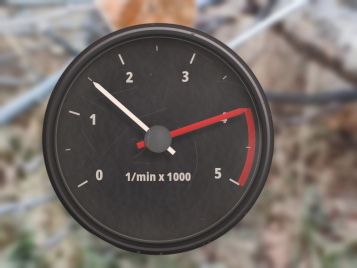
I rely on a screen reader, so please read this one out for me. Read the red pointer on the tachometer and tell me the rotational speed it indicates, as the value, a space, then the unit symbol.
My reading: 4000 rpm
